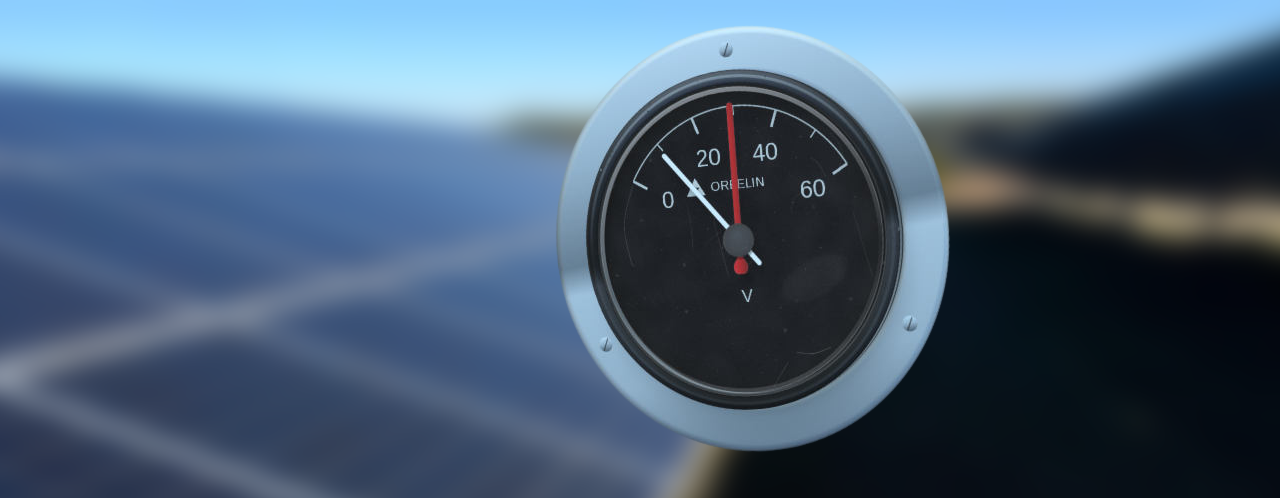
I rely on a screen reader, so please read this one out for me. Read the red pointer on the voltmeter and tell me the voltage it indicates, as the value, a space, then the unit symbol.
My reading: 30 V
